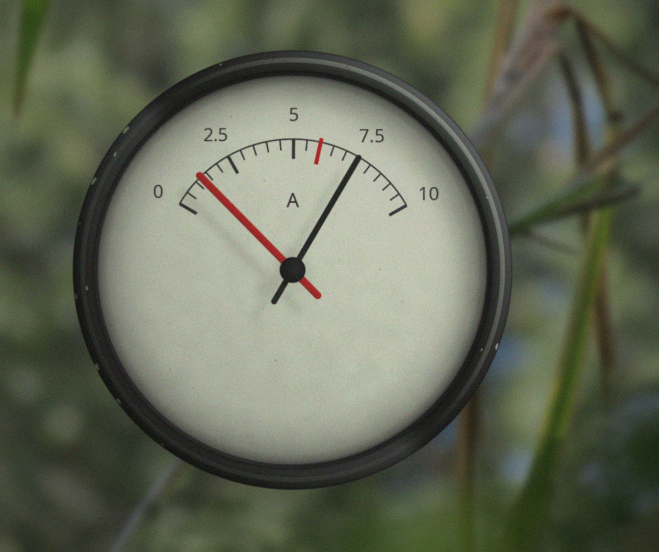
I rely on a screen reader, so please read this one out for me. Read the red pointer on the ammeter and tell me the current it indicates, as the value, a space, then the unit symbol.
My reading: 1.25 A
